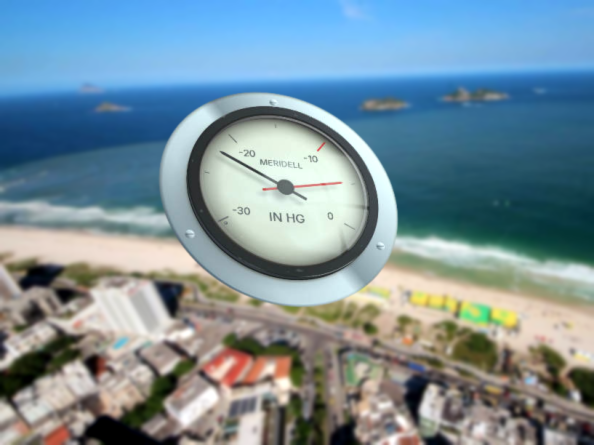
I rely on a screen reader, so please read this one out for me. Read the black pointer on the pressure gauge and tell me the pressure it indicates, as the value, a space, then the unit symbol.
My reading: -22.5 inHg
